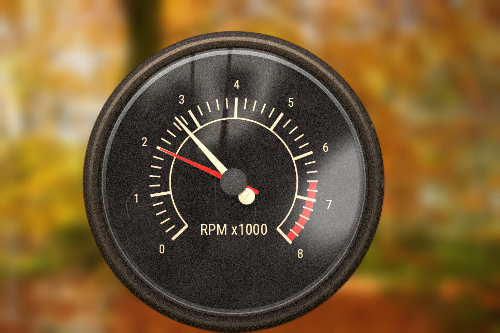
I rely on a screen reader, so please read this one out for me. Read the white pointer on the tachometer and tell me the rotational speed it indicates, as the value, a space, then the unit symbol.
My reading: 2700 rpm
